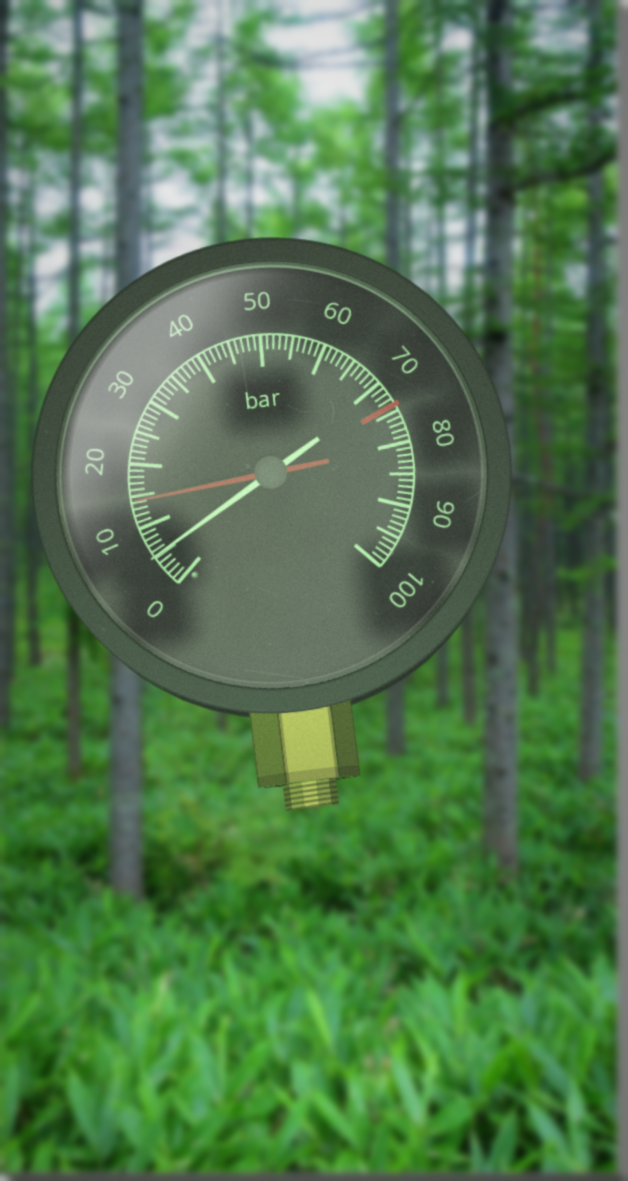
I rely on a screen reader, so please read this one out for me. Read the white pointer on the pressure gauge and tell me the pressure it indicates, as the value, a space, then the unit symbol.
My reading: 5 bar
